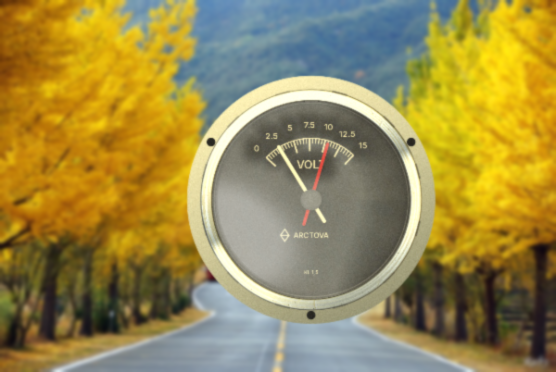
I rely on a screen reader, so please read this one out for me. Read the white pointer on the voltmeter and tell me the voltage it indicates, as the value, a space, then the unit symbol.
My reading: 2.5 V
